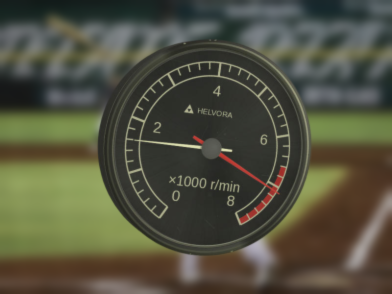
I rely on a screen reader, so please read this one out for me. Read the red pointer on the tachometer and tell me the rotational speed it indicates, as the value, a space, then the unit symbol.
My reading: 7100 rpm
